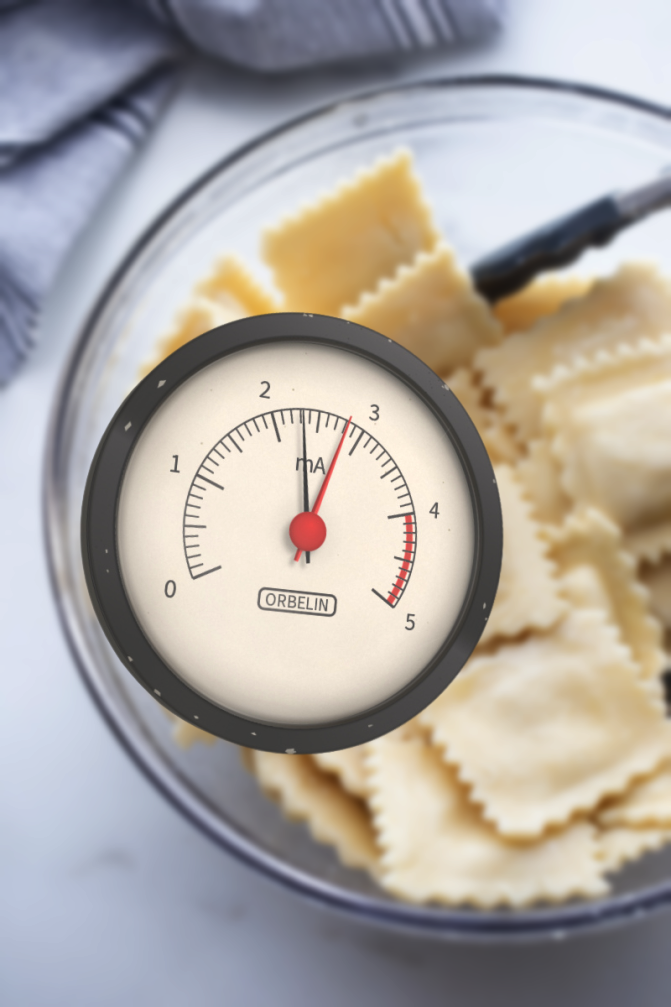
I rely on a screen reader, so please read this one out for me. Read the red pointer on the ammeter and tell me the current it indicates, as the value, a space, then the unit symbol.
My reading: 2.8 mA
